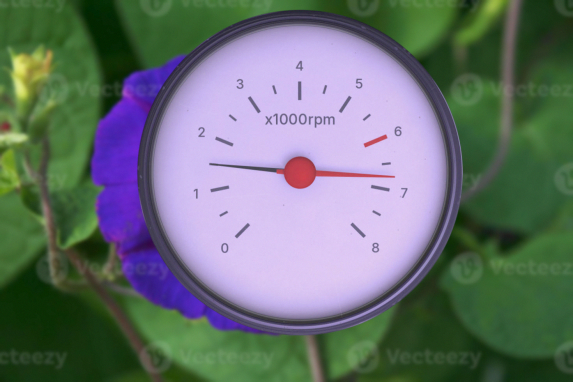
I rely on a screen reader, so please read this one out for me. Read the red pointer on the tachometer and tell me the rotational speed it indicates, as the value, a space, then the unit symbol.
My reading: 6750 rpm
